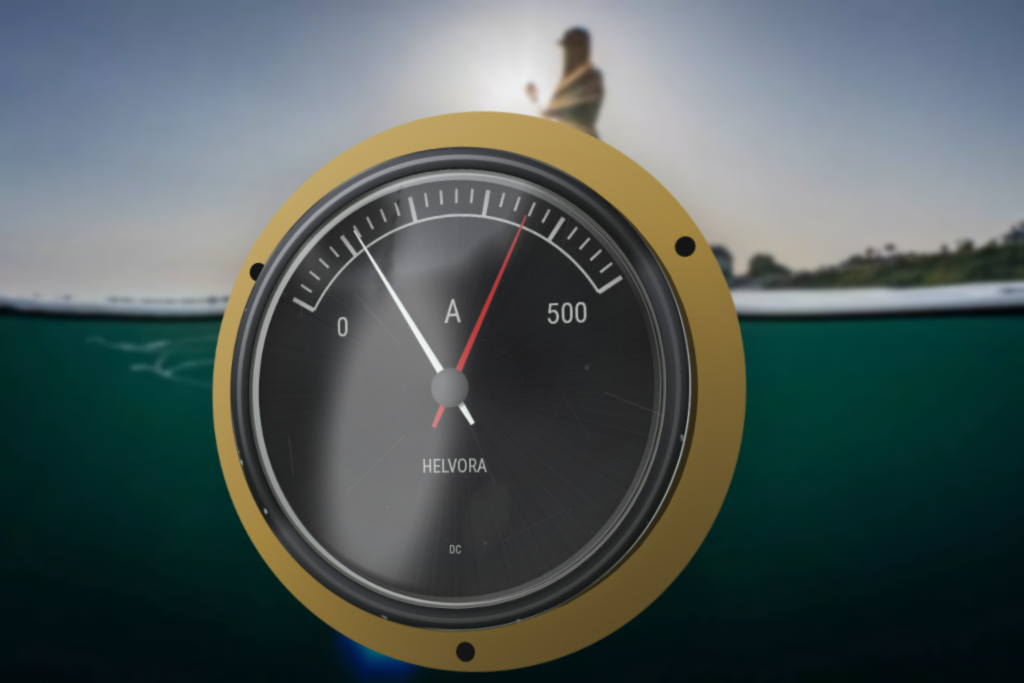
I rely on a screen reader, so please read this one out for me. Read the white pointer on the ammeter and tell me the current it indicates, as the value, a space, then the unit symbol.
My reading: 120 A
